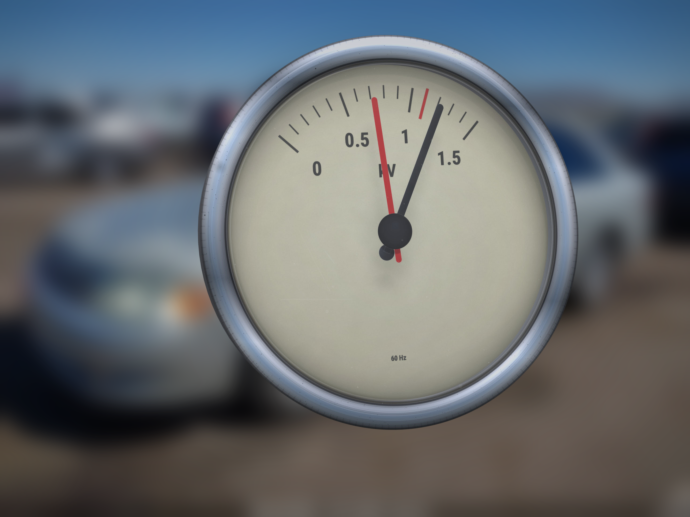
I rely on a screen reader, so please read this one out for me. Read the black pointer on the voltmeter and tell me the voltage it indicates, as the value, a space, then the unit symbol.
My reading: 1.2 kV
